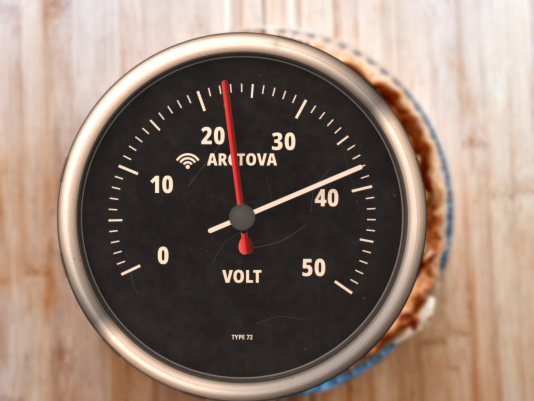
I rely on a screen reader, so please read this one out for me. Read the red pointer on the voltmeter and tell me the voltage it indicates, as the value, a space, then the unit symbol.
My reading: 22.5 V
